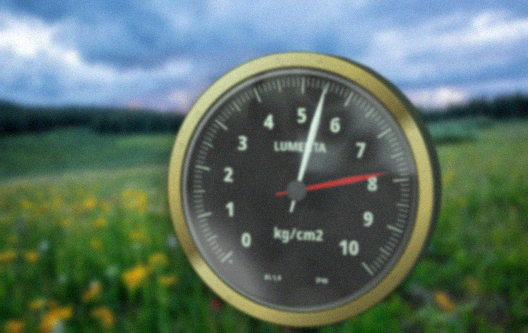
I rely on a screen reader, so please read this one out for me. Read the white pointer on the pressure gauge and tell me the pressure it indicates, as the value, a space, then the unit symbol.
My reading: 5.5 kg/cm²
